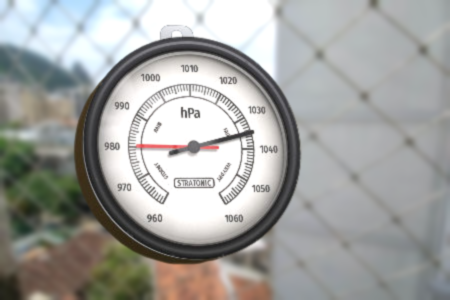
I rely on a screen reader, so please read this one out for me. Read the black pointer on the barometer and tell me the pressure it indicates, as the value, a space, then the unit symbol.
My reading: 1035 hPa
